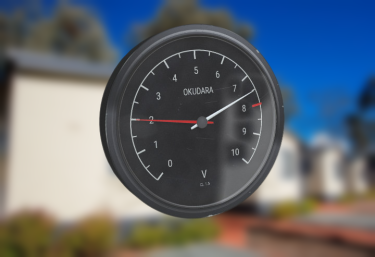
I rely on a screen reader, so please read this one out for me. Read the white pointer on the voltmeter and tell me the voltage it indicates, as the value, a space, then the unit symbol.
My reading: 7.5 V
